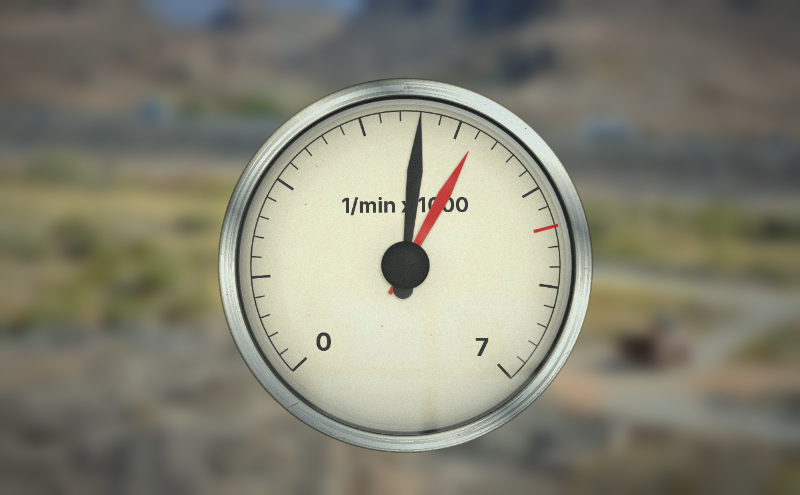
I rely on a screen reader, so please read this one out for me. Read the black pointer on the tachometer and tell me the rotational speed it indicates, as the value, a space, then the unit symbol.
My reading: 3600 rpm
